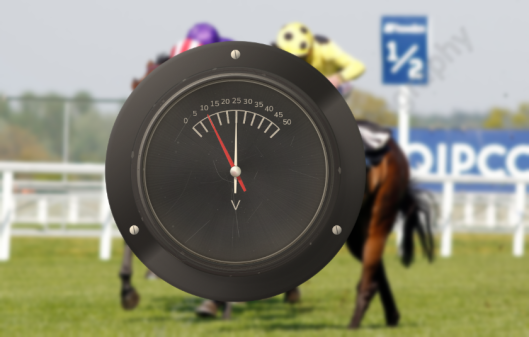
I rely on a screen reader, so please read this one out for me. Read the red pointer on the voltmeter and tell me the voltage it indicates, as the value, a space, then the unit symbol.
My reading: 10 V
